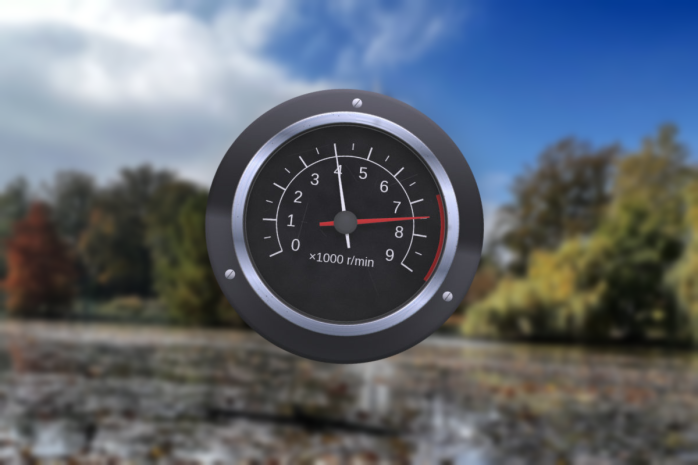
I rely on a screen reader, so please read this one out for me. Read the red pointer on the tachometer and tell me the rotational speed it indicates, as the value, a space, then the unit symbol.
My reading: 7500 rpm
